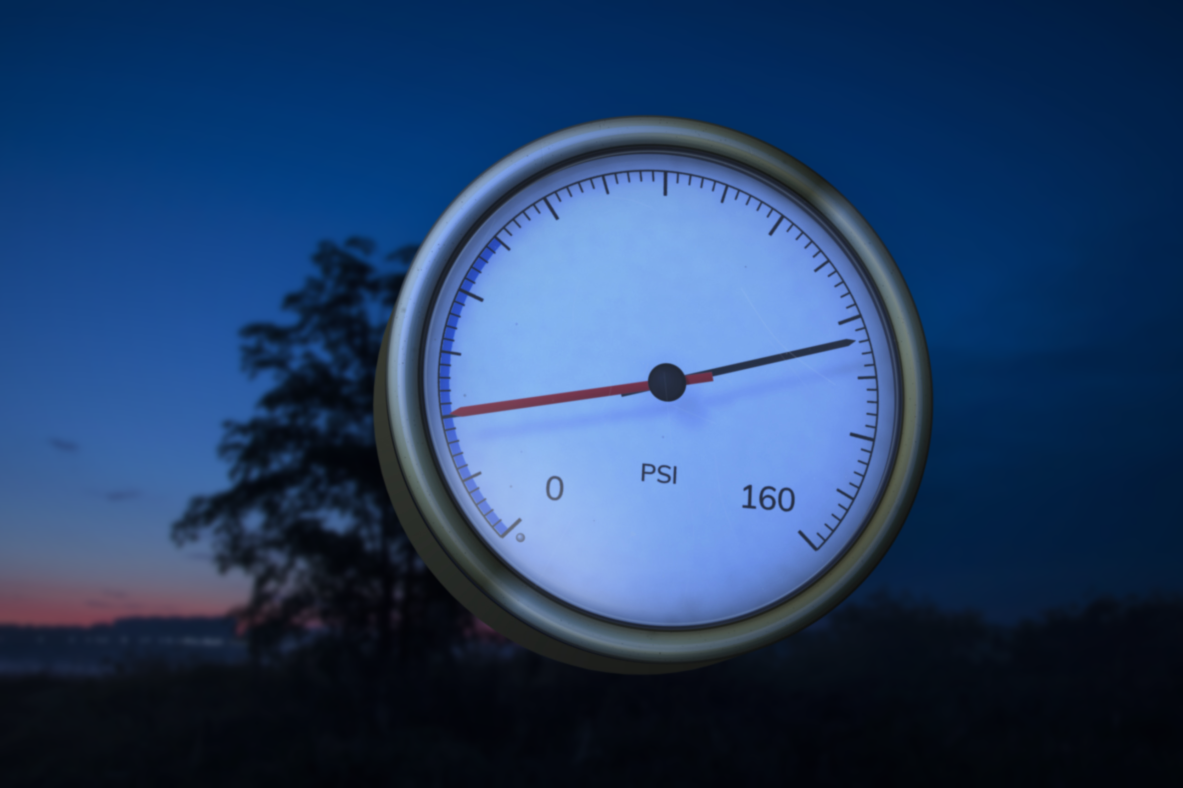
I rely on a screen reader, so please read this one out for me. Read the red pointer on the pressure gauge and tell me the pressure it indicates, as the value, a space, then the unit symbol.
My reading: 20 psi
